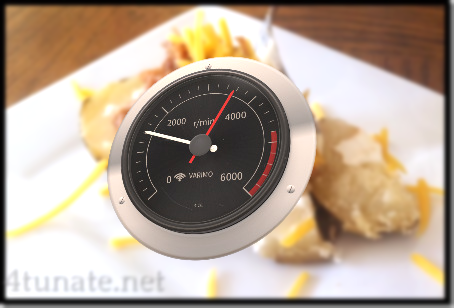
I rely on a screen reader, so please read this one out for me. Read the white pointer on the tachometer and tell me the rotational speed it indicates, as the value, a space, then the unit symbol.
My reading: 1400 rpm
